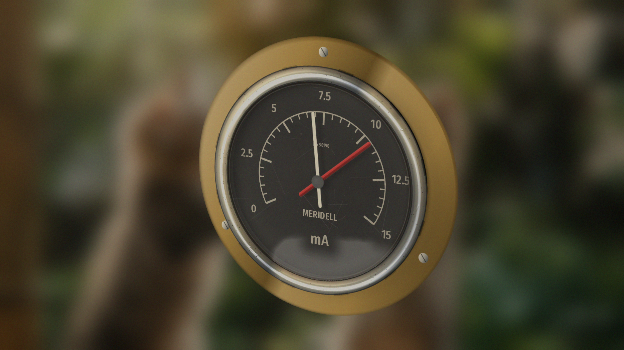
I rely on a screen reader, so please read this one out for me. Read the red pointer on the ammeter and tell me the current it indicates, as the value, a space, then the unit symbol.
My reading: 10.5 mA
